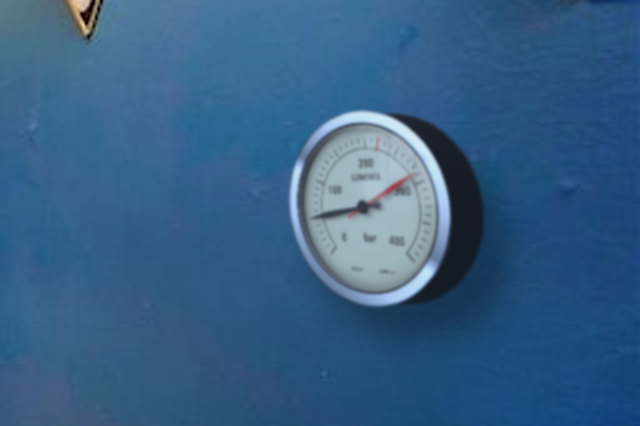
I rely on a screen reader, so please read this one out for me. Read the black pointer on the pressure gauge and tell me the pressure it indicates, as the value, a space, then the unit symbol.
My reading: 50 bar
